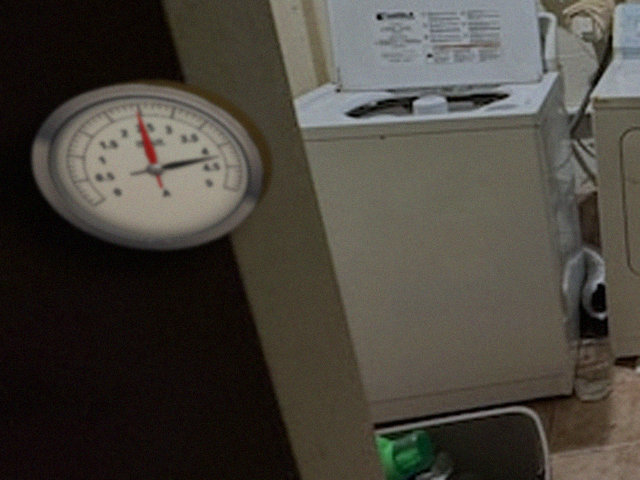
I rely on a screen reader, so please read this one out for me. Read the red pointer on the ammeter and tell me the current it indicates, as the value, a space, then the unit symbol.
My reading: 2.5 A
